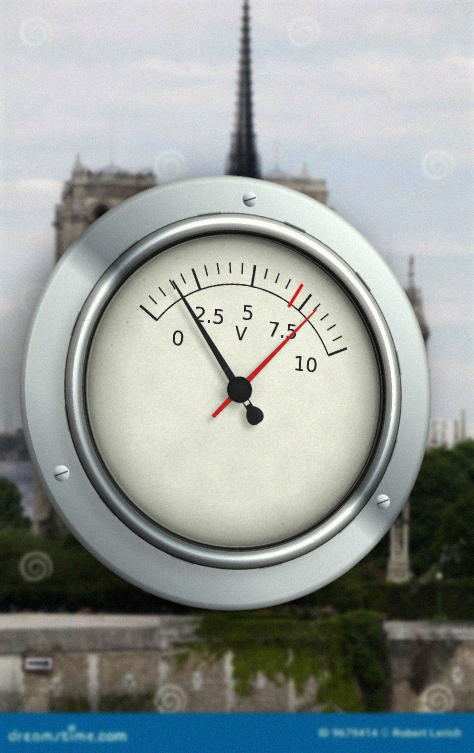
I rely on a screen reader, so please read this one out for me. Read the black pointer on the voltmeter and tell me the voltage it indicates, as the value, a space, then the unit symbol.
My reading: 1.5 V
